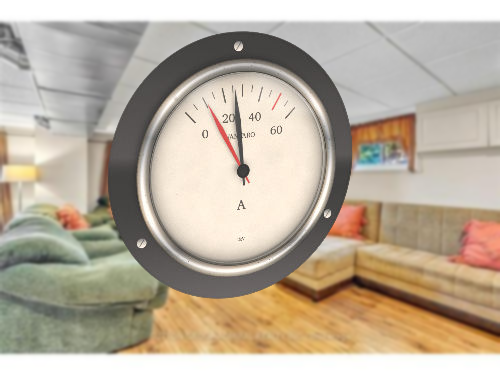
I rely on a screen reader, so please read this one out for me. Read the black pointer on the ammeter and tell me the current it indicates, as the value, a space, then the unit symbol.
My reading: 25 A
